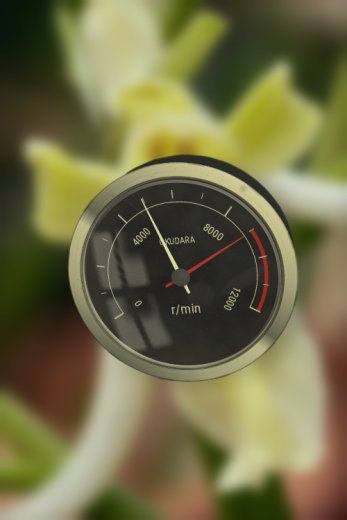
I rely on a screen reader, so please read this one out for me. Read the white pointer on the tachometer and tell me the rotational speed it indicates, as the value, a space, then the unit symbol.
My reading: 5000 rpm
